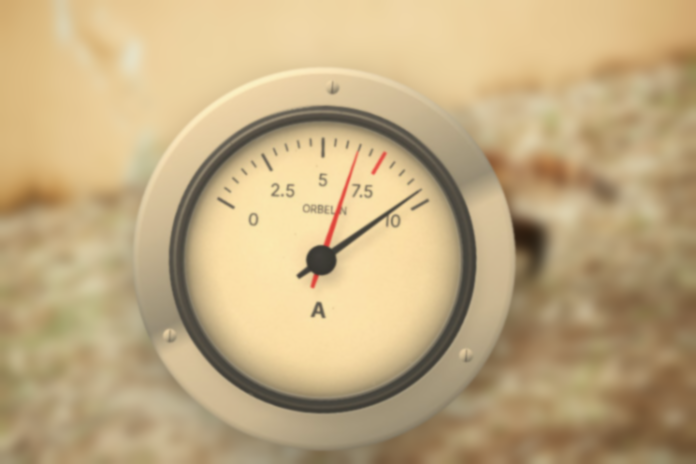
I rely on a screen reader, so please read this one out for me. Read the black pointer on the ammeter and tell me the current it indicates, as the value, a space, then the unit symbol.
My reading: 9.5 A
